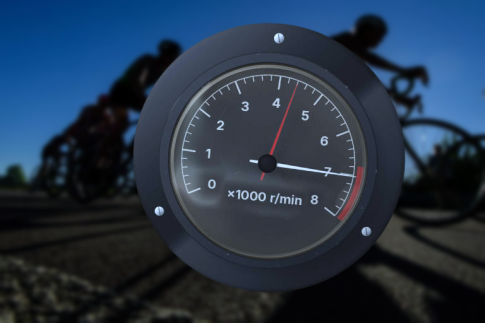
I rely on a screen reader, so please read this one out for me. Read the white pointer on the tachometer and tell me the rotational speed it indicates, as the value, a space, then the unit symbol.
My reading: 7000 rpm
